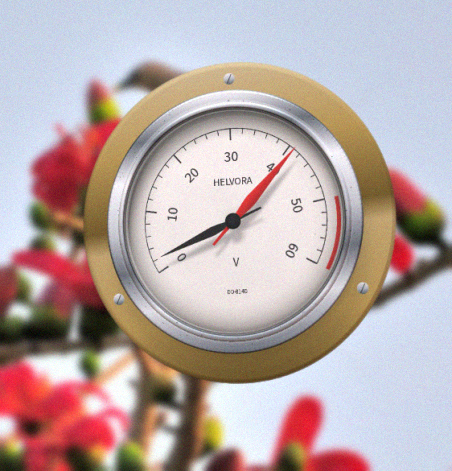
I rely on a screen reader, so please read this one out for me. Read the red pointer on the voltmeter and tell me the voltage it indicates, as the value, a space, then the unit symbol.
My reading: 41 V
